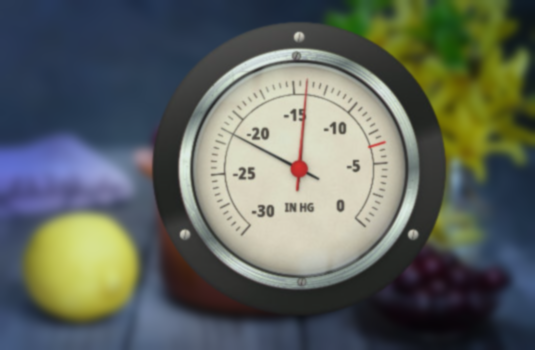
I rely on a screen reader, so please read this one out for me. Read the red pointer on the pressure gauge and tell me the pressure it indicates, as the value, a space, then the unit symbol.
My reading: -14 inHg
